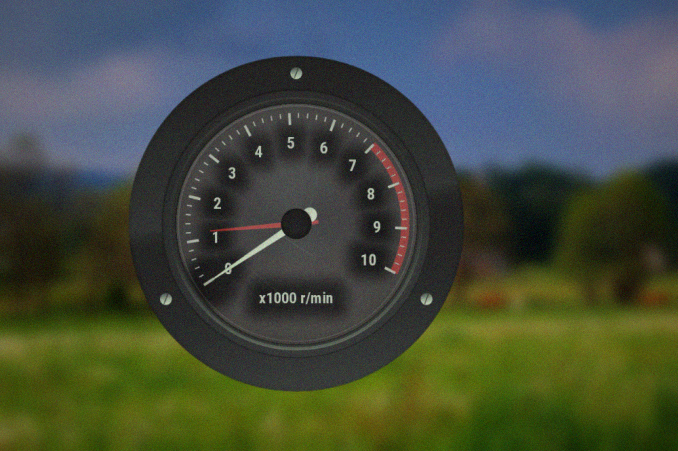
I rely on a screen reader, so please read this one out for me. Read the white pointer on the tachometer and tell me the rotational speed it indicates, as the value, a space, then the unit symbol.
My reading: 0 rpm
